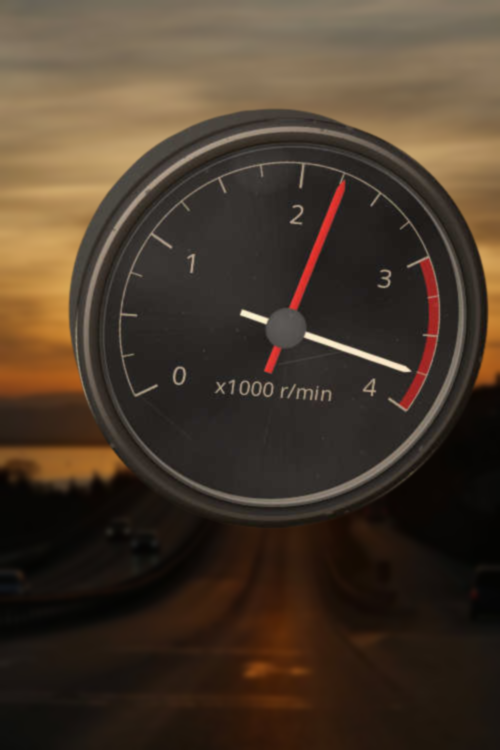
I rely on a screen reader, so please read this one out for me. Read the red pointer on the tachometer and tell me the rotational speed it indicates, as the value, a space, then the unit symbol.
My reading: 2250 rpm
